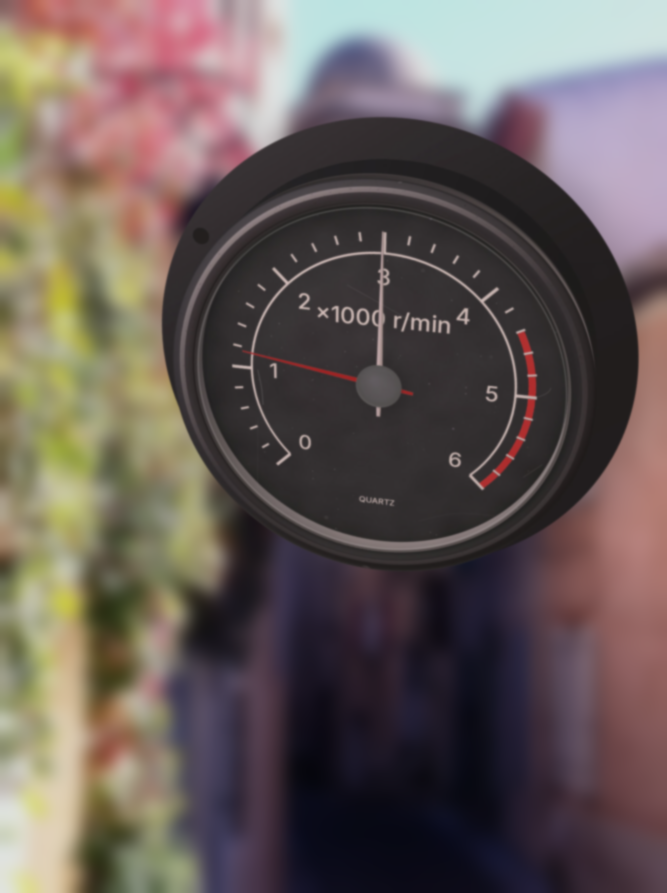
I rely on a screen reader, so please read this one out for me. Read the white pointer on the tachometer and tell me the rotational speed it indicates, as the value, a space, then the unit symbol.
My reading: 3000 rpm
